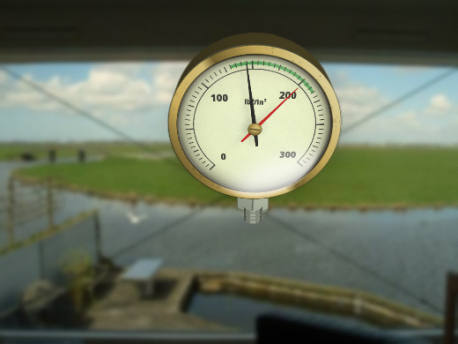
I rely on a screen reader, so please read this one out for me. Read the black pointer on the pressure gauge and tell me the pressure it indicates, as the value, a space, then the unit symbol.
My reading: 145 psi
